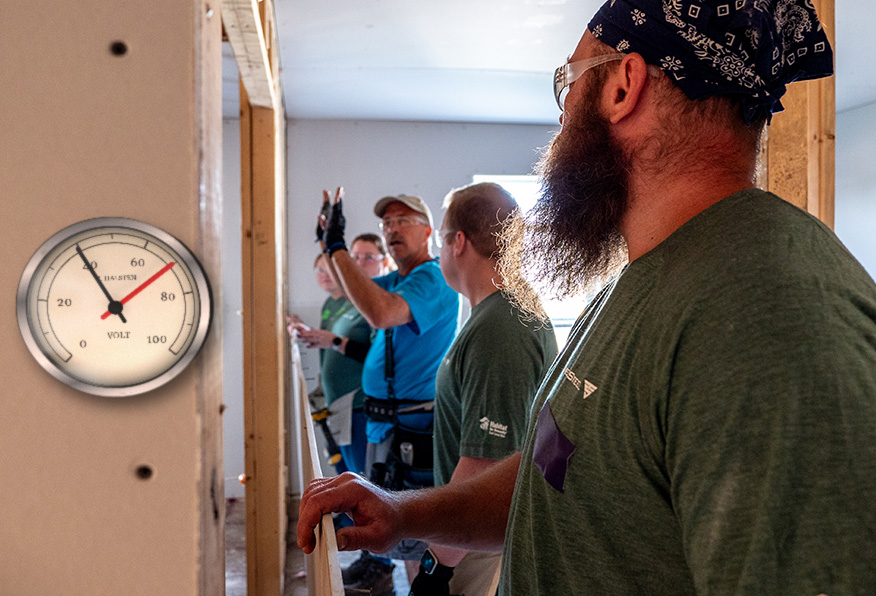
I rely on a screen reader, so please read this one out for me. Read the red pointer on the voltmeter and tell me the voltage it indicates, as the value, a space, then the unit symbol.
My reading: 70 V
